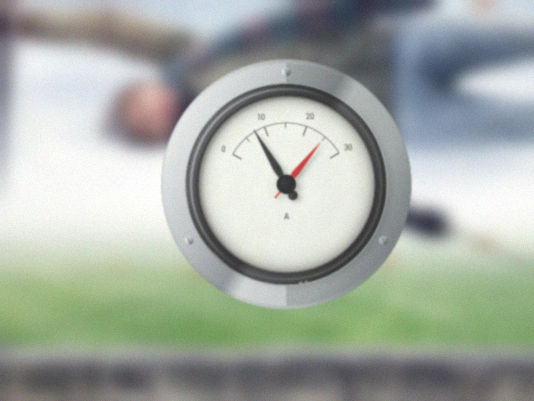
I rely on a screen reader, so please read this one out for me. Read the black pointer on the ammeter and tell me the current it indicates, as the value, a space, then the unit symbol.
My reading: 7.5 A
